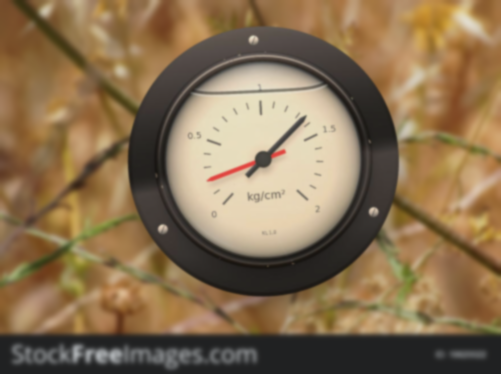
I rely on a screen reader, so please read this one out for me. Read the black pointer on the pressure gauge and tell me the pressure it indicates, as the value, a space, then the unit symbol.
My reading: 1.35 kg/cm²
